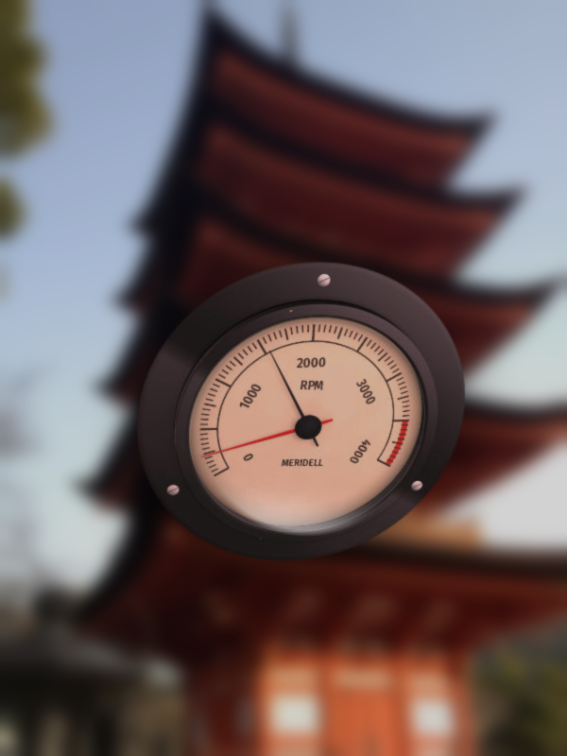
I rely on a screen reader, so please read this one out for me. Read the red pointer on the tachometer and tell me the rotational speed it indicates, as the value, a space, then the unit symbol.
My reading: 250 rpm
